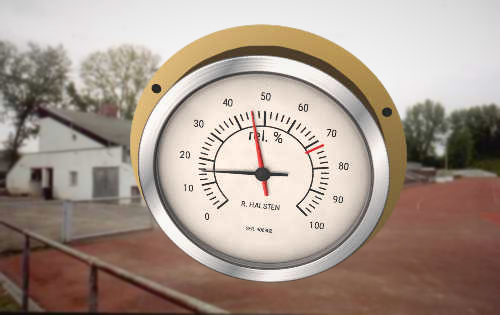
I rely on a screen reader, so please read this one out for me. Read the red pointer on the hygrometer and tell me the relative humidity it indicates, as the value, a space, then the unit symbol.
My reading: 46 %
